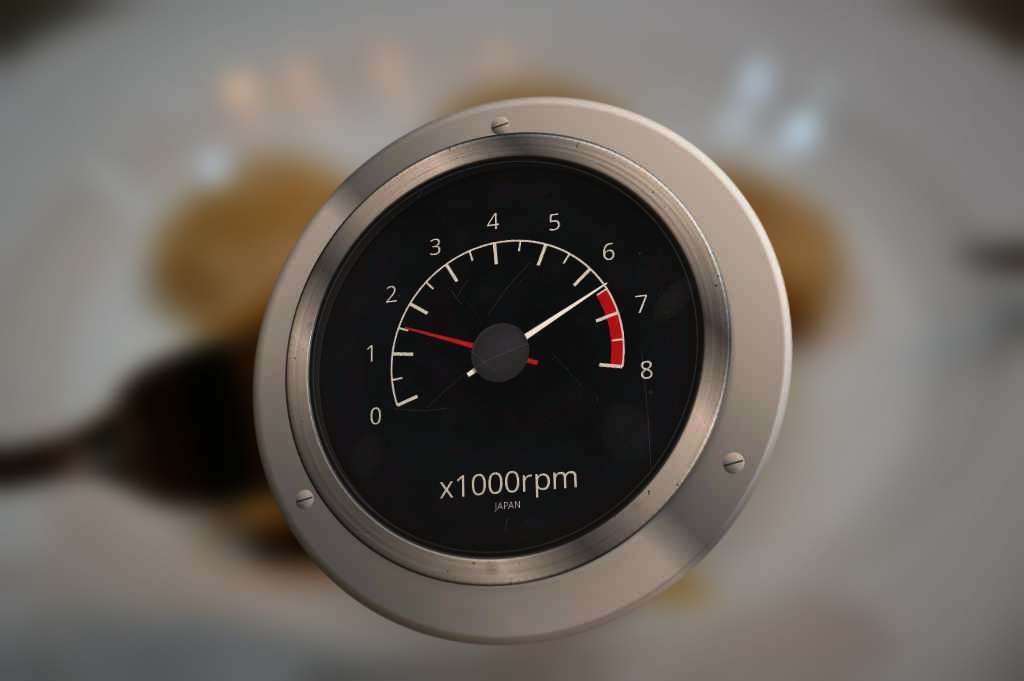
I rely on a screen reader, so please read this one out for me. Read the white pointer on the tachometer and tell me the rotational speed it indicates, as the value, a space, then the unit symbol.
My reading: 6500 rpm
